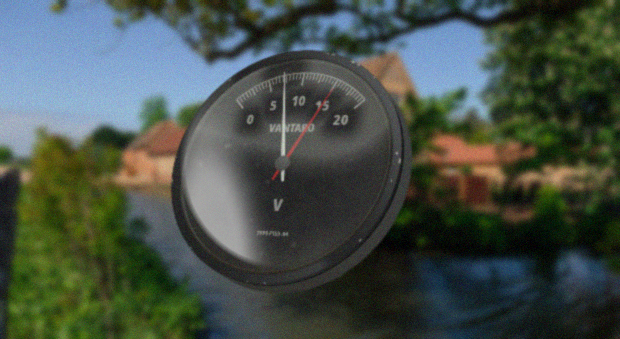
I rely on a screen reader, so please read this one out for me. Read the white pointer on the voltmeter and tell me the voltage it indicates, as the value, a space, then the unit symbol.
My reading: 7.5 V
